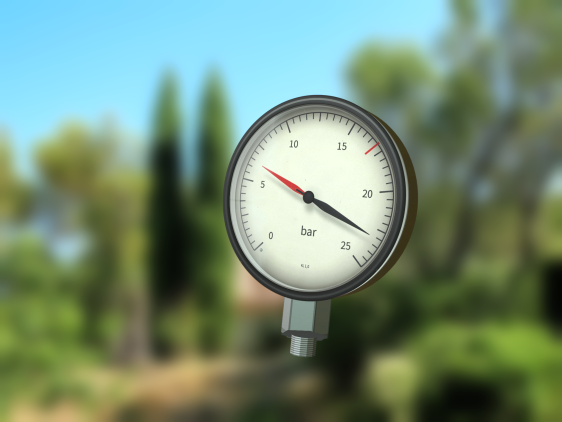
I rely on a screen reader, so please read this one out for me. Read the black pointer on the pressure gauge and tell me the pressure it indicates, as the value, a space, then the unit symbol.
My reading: 23 bar
